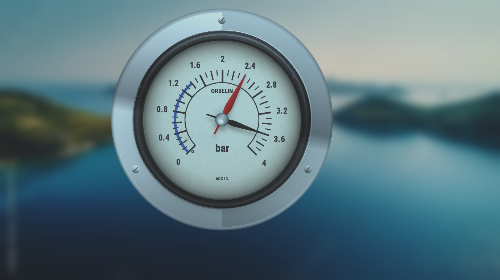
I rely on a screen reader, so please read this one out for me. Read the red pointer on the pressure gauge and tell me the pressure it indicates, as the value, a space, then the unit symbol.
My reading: 2.4 bar
